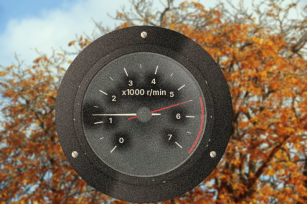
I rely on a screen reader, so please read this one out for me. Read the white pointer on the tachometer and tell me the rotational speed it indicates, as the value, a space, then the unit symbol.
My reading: 1250 rpm
